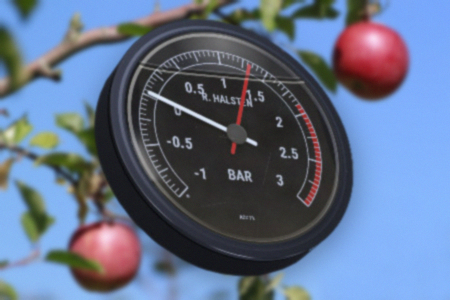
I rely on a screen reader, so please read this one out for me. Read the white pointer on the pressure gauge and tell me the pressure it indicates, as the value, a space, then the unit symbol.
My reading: 0 bar
